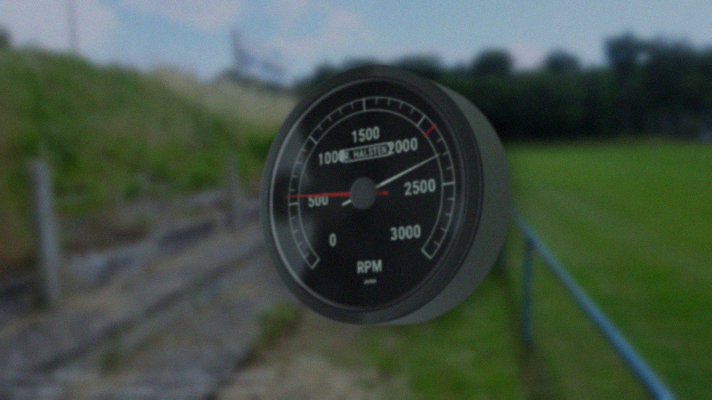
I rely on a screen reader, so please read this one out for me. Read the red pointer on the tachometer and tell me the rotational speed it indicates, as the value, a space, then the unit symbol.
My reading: 550 rpm
